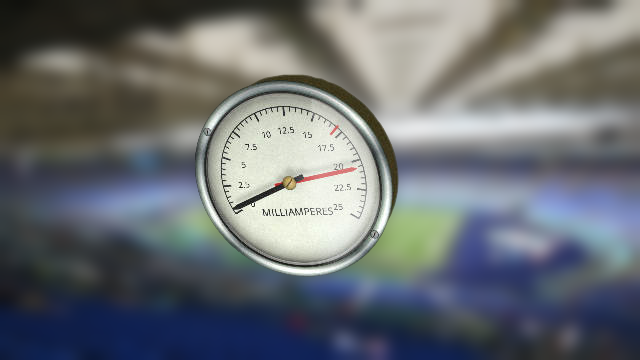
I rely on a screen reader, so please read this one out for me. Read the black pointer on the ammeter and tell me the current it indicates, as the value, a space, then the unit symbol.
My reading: 0.5 mA
